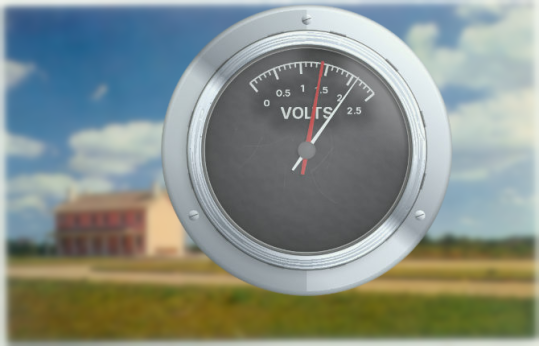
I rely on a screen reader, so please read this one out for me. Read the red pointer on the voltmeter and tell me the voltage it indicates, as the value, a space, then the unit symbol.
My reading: 1.4 V
